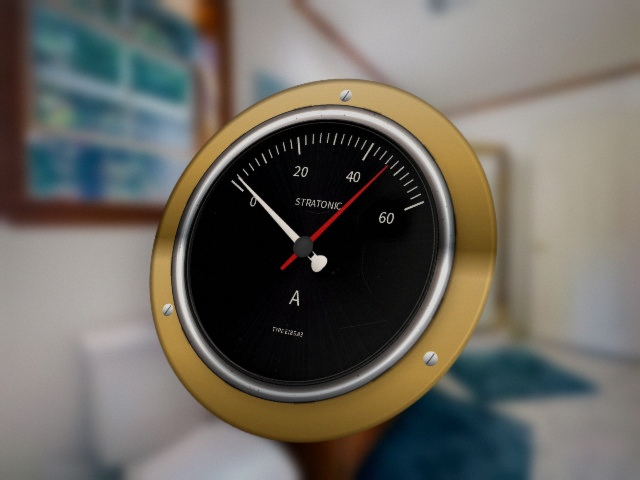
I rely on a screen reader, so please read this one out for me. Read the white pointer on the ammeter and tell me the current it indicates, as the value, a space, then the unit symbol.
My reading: 2 A
